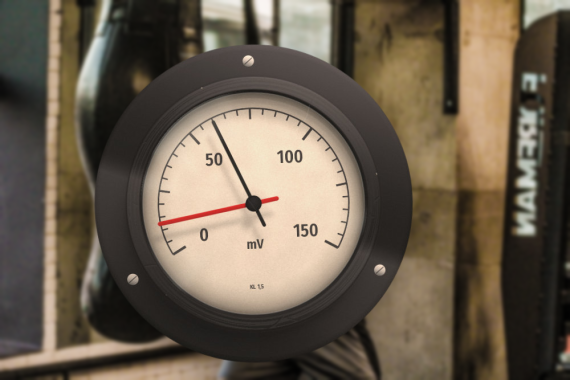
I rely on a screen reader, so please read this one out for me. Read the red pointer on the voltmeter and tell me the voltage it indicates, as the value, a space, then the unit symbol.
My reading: 12.5 mV
